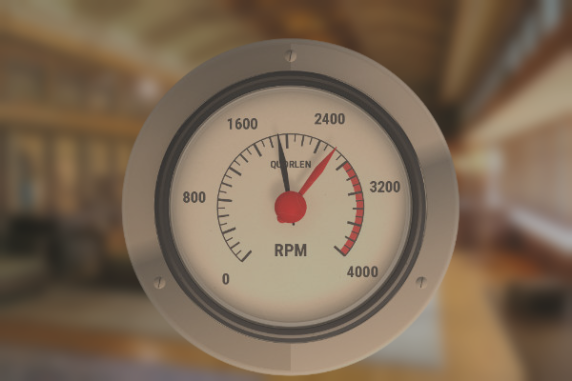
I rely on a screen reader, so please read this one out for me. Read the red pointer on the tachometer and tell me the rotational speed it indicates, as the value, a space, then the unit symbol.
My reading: 2600 rpm
